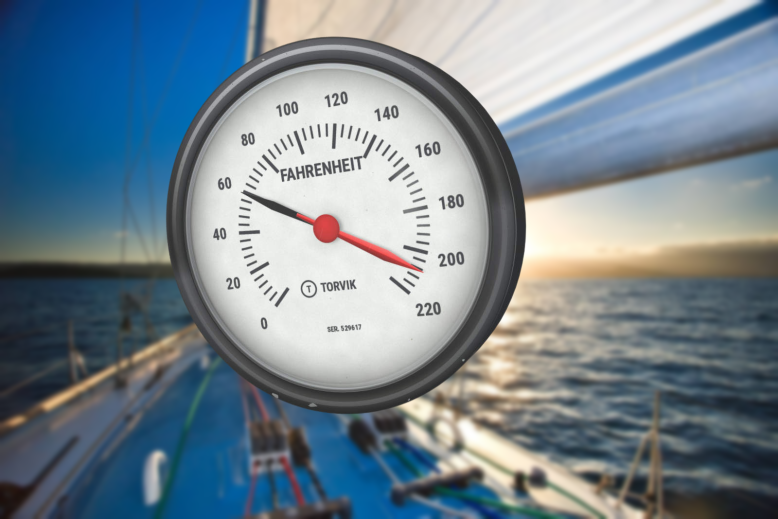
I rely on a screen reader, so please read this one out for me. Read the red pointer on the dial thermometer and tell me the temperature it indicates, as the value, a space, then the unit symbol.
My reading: 208 °F
